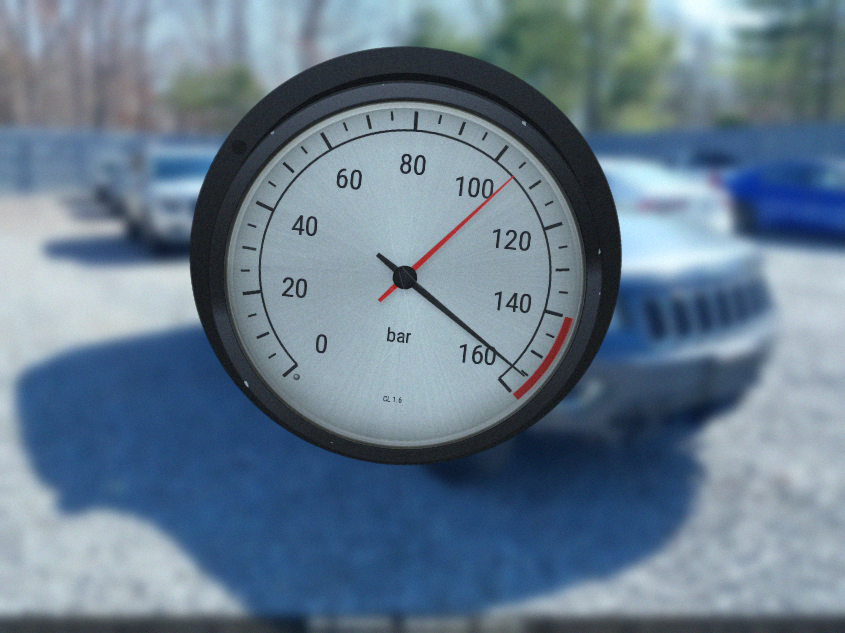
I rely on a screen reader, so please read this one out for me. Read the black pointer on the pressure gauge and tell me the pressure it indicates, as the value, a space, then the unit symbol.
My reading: 155 bar
